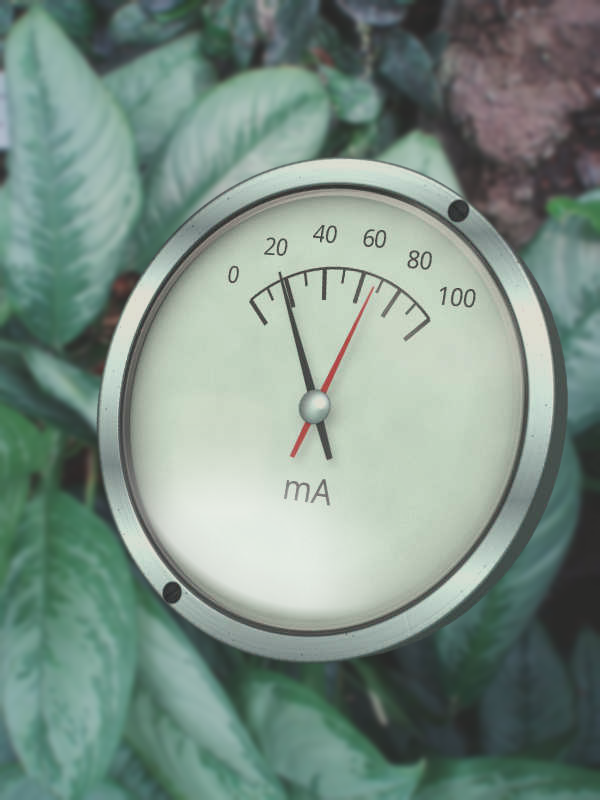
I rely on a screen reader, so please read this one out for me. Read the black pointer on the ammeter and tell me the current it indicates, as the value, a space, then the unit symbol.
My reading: 20 mA
